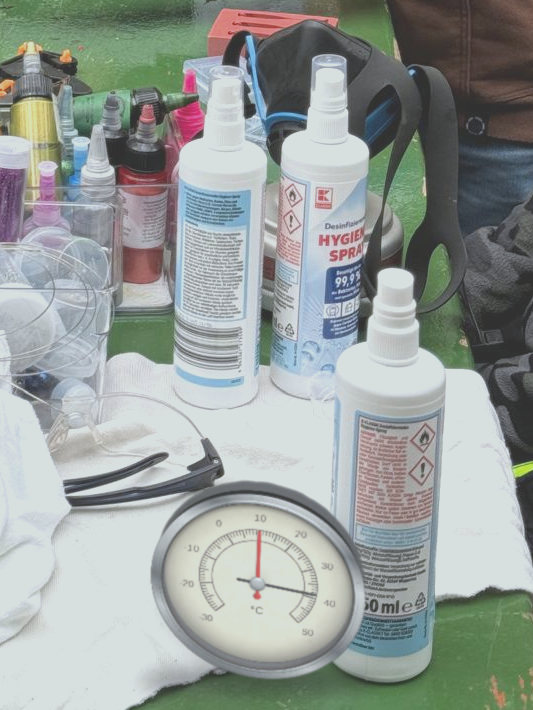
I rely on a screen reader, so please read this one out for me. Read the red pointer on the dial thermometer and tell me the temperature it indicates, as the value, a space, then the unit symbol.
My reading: 10 °C
